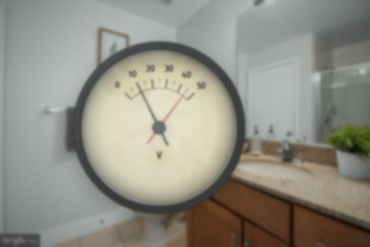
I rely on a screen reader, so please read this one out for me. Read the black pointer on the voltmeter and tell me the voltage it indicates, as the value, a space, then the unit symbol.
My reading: 10 V
